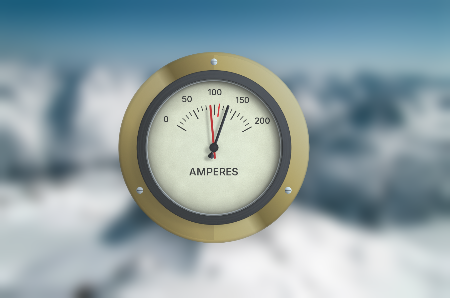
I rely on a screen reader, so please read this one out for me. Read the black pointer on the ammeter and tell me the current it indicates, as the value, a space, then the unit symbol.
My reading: 130 A
